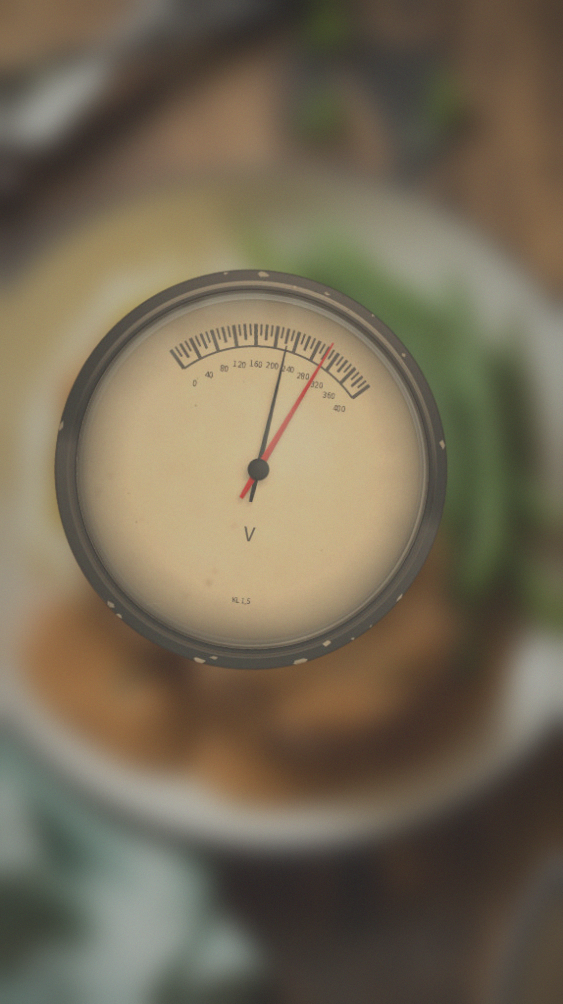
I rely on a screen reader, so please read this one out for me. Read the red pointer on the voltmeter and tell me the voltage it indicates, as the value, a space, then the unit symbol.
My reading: 300 V
